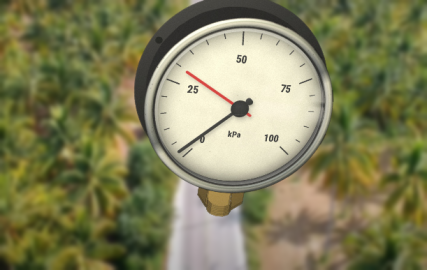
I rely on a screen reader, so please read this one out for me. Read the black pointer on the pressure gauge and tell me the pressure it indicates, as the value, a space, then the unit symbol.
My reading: 2.5 kPa
